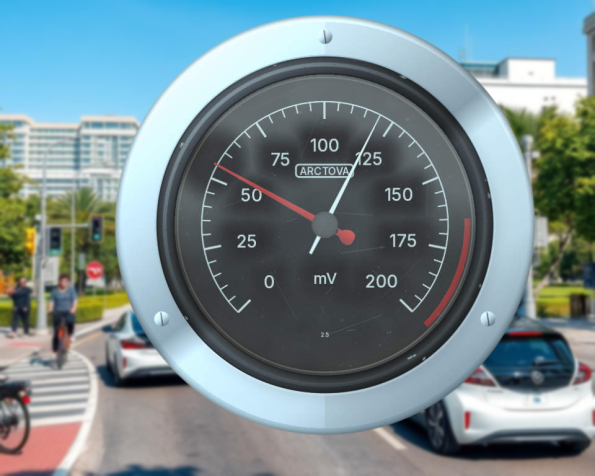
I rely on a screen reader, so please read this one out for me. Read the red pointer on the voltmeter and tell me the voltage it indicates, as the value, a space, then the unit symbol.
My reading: 55 mV
